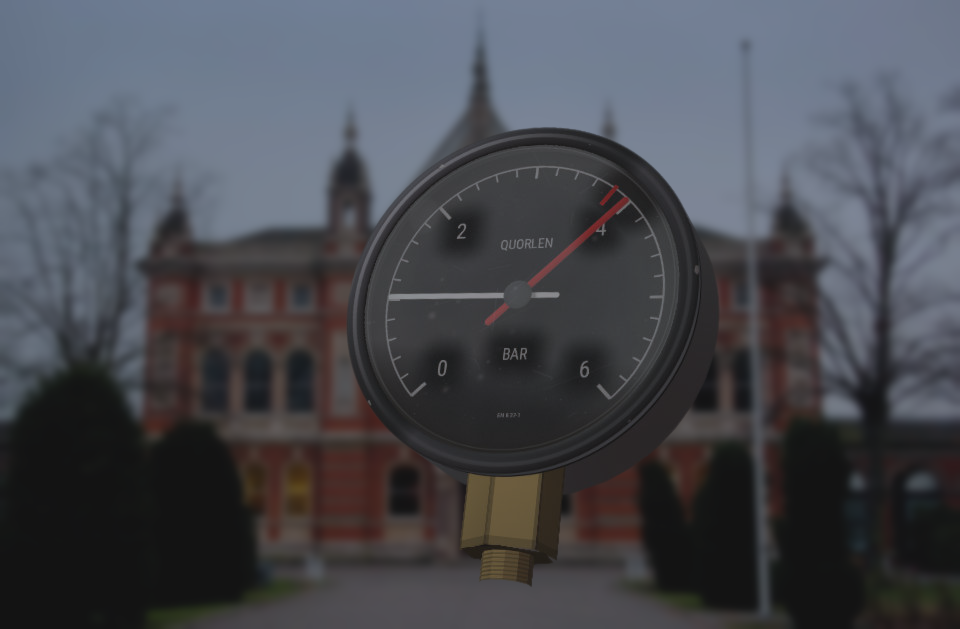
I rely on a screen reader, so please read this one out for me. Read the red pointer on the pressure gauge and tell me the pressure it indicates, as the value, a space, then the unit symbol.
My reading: 4 bar
